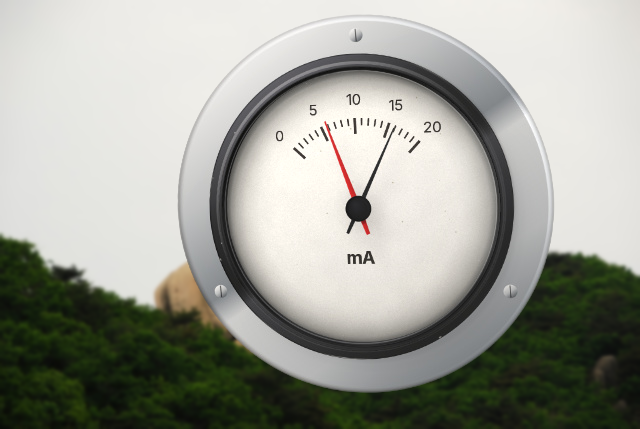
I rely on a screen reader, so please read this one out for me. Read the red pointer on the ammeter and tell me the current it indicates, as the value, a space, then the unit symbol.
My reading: 6 mA
